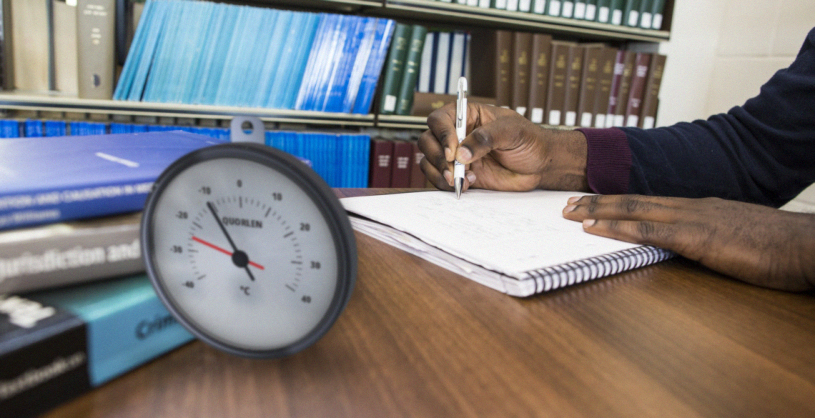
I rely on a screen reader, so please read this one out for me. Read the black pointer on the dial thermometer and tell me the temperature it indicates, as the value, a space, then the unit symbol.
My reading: -10 °C
